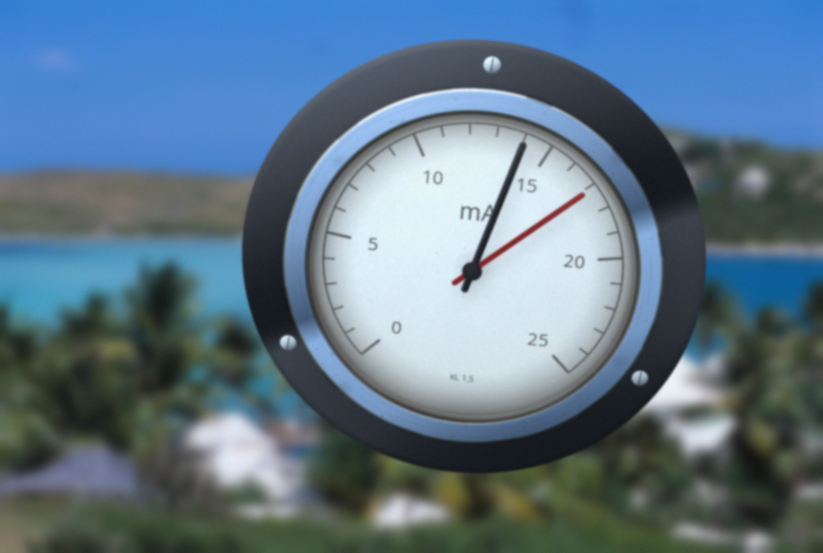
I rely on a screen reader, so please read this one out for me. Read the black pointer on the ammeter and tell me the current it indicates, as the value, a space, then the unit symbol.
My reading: 14 mA
